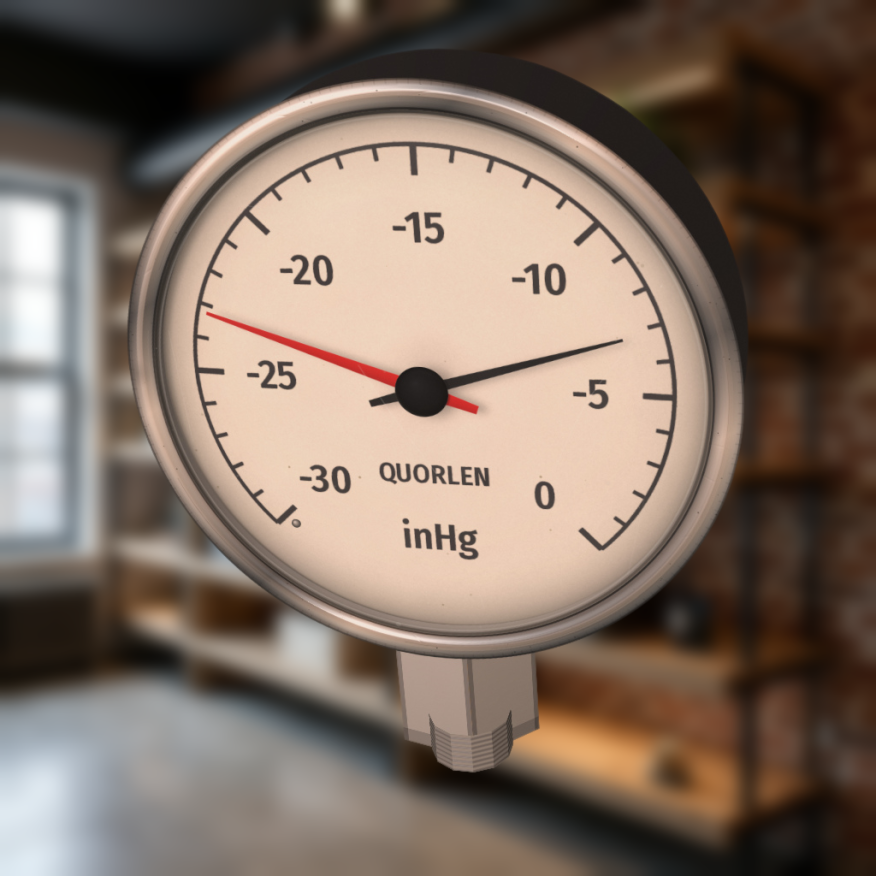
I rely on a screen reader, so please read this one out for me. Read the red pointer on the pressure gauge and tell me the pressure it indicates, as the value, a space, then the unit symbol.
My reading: -23 inHg
